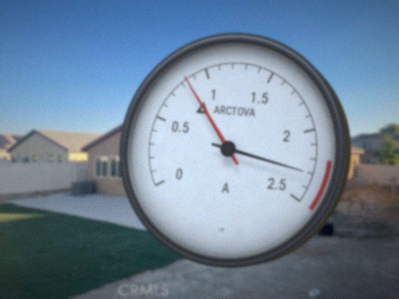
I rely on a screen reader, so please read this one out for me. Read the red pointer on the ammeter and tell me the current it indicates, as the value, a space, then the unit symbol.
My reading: 0.85 A
